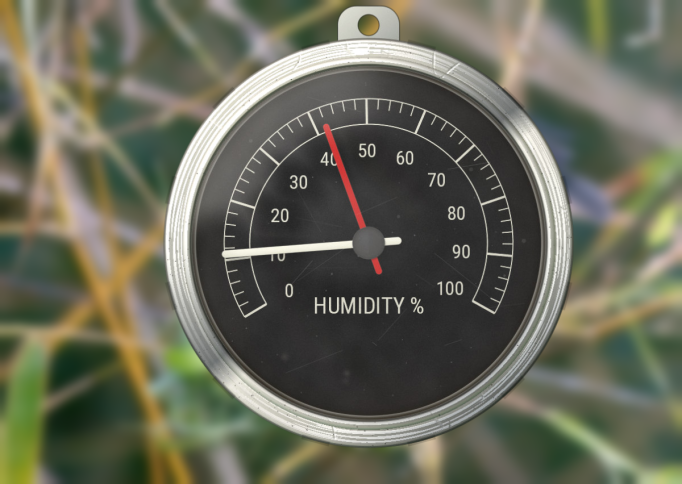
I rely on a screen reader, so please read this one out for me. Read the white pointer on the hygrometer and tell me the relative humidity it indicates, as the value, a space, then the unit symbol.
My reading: 11 %
